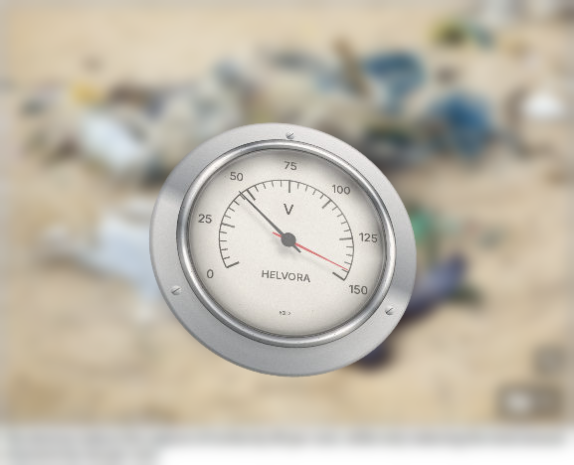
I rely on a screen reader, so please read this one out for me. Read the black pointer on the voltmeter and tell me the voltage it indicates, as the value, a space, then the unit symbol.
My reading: 45 V
